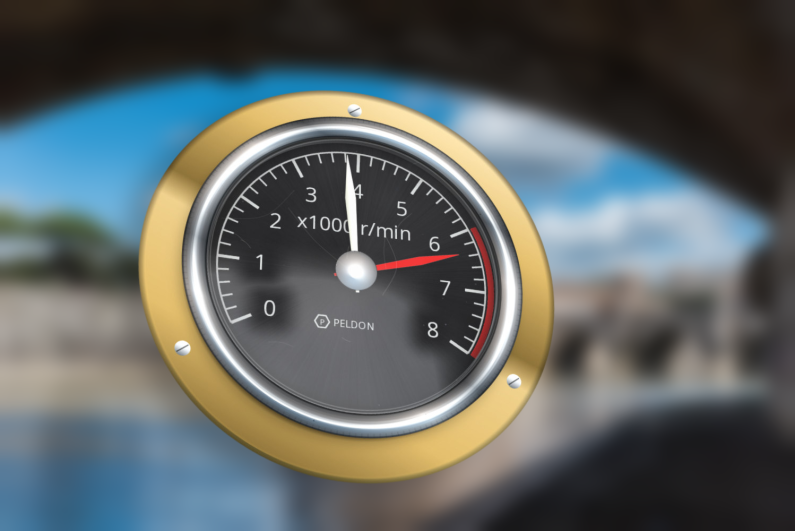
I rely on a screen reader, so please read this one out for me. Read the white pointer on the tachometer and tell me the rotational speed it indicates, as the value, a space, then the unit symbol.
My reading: 3800 rpm
